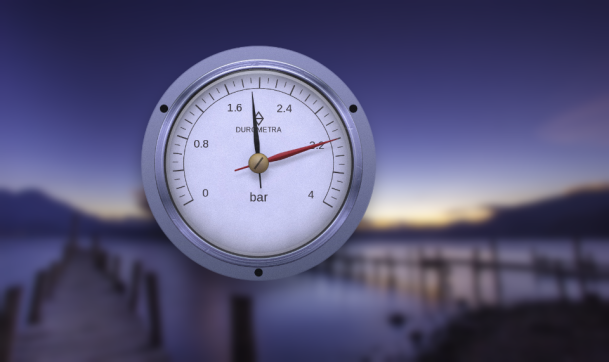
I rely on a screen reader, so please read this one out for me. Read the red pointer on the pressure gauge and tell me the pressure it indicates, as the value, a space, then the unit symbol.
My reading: 3.2 bar
